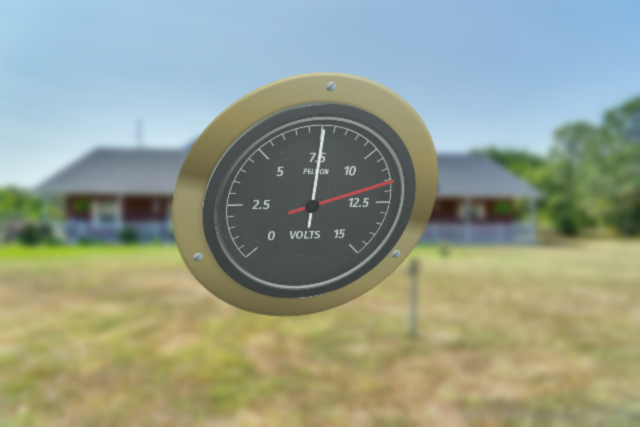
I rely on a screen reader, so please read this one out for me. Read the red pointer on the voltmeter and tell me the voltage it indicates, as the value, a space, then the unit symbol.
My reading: 11.5 V
